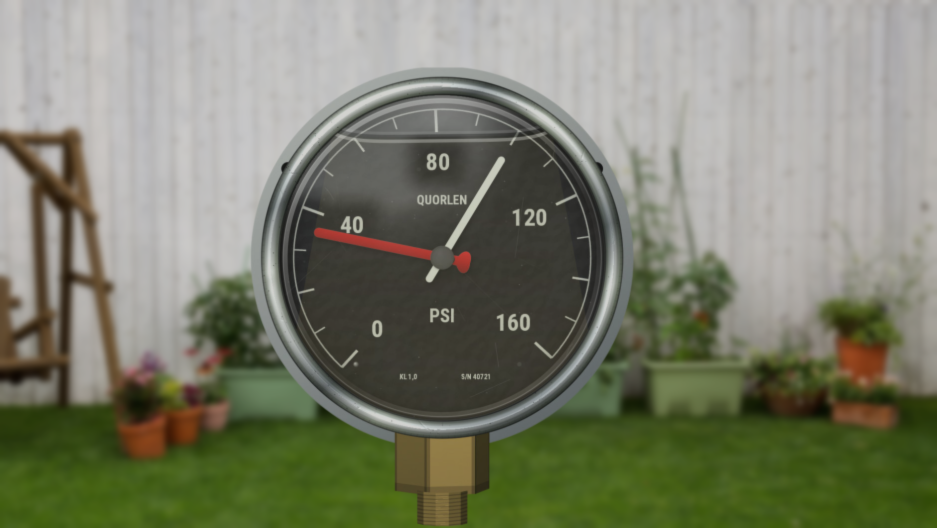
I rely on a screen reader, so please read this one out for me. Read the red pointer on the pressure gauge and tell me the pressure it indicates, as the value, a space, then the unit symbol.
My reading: 35 psi
